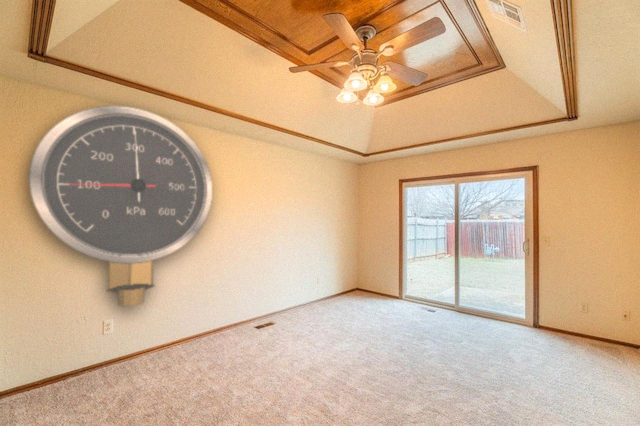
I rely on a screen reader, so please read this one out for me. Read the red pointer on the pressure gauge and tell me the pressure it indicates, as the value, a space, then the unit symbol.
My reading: 100 kPa
